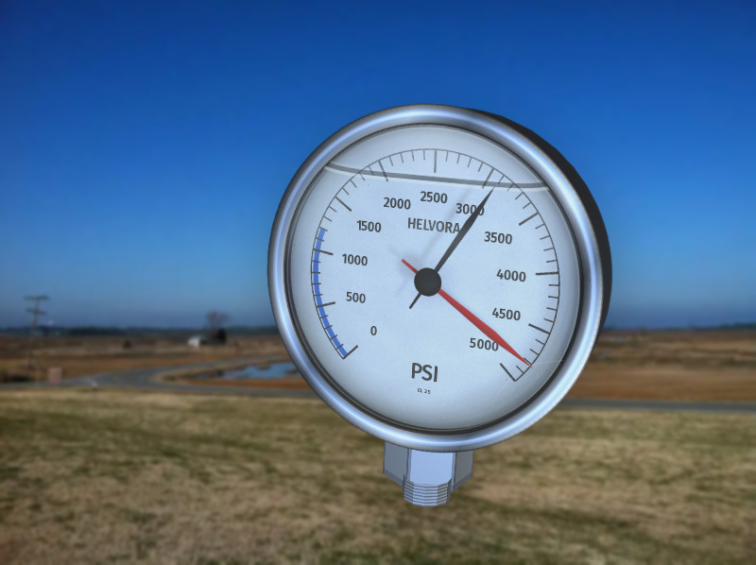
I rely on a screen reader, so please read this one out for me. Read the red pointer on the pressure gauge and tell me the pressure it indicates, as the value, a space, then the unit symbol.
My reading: 4800 psi
